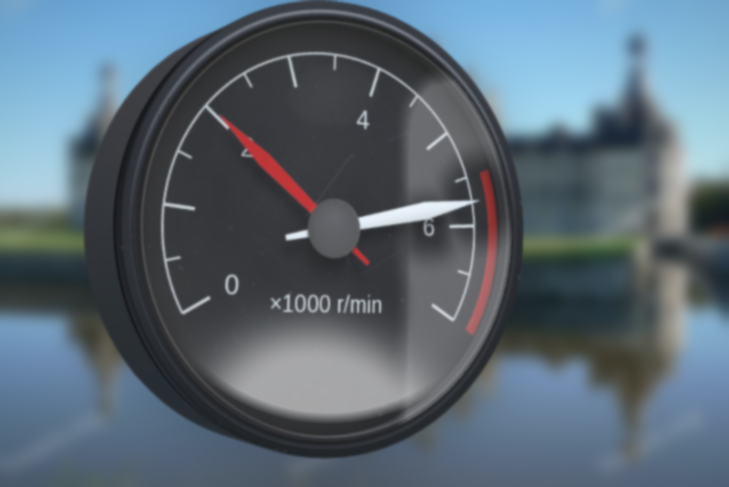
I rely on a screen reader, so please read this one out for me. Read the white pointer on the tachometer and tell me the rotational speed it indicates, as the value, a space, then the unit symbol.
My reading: 5750 rpm
